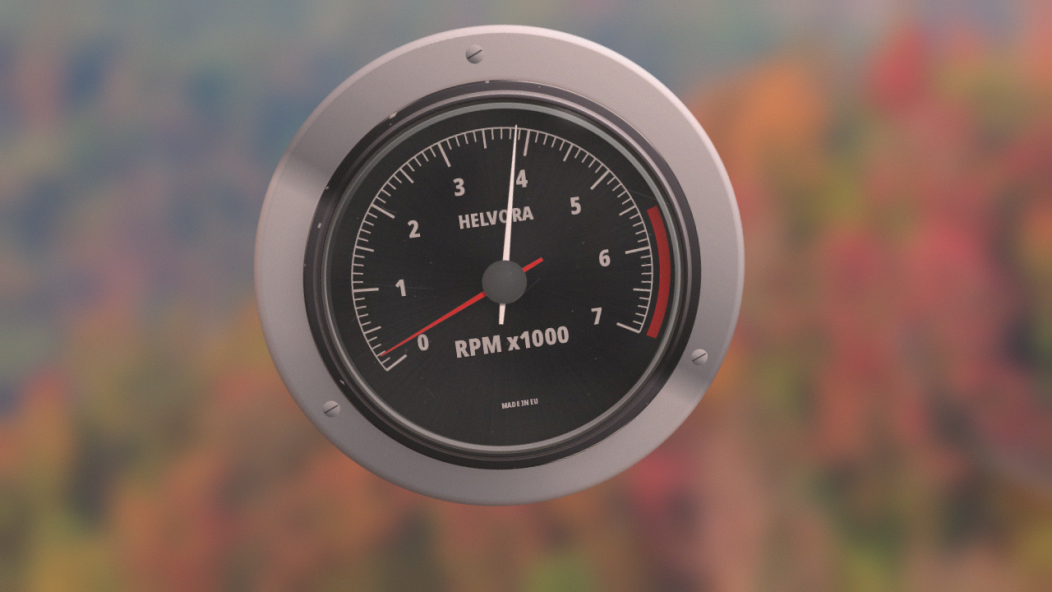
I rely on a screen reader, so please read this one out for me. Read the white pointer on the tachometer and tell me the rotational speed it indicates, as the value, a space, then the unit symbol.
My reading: 3850 rpm
